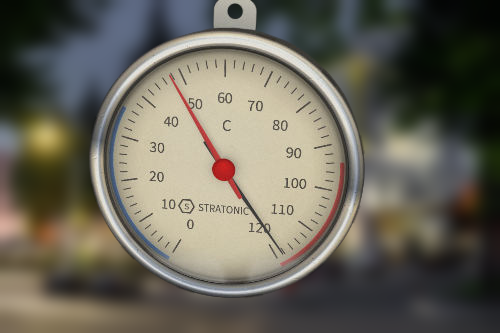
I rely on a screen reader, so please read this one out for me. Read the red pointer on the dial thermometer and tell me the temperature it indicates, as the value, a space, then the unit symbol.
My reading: 48 °C
